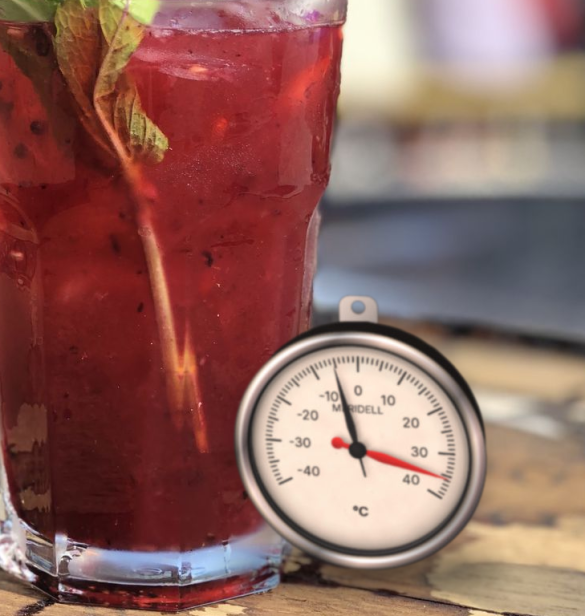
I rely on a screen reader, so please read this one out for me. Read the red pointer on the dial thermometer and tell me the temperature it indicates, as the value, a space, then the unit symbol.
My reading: 35 °C
